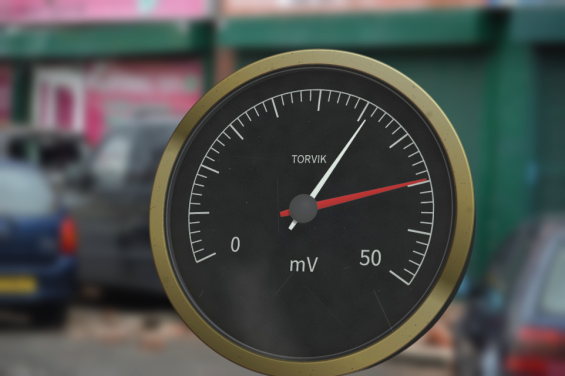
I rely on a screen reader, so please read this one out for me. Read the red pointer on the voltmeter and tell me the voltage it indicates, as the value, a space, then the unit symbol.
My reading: 40 mV
